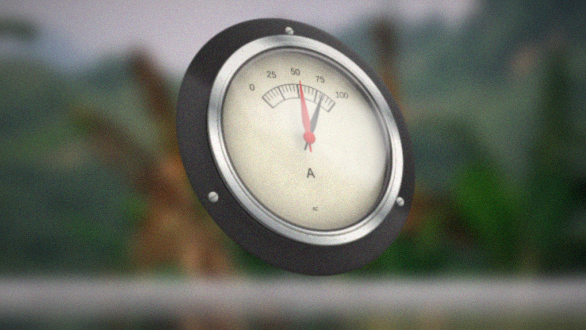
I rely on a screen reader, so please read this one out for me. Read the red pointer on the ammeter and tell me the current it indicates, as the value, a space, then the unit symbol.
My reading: 50 A
